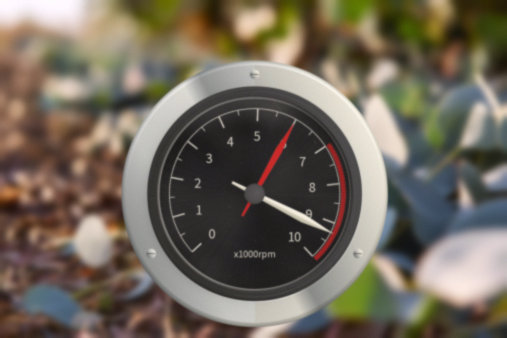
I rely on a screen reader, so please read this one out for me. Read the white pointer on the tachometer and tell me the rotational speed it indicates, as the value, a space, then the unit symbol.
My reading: 9250 rpm
